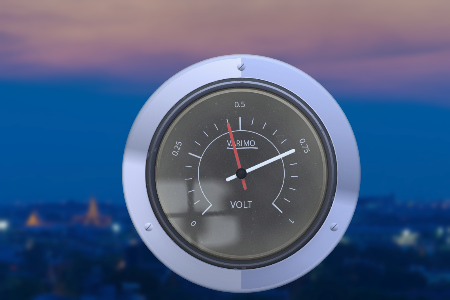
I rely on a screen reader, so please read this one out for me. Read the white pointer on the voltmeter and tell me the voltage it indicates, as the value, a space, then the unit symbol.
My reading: 0.75 V
